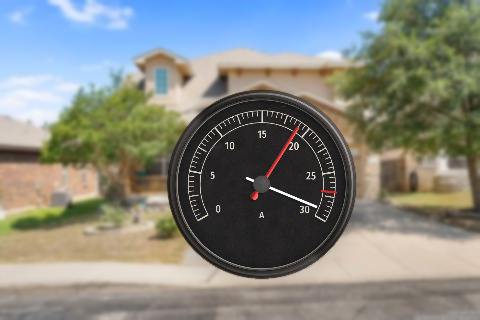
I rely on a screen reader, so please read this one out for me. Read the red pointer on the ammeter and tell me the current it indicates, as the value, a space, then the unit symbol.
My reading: 19 A
